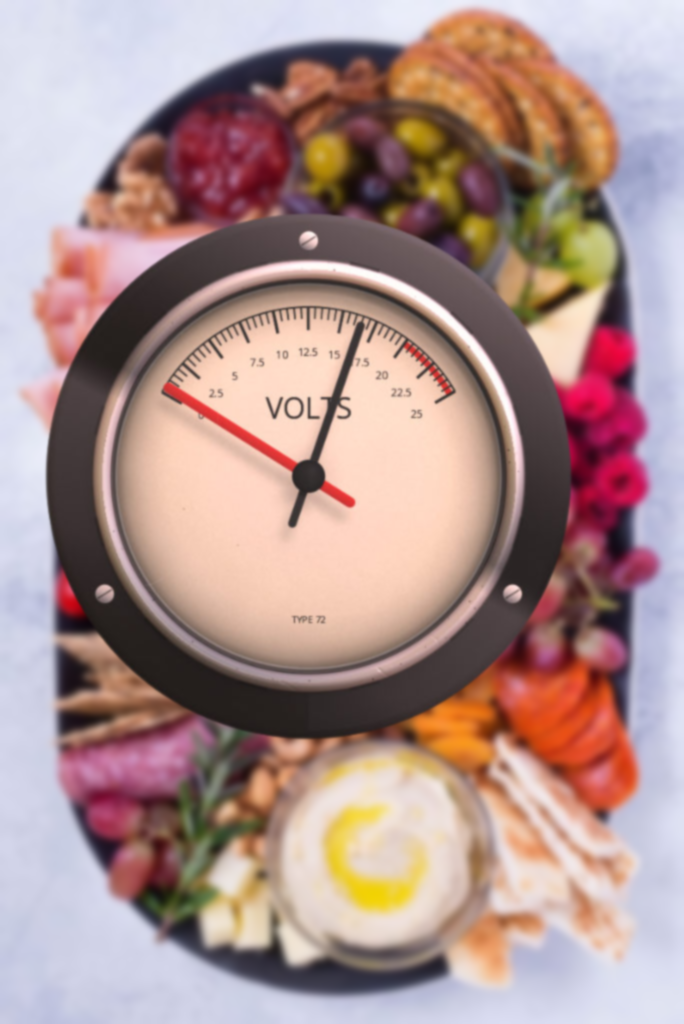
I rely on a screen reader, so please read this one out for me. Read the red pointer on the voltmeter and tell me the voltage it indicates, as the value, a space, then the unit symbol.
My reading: 0.5 V
